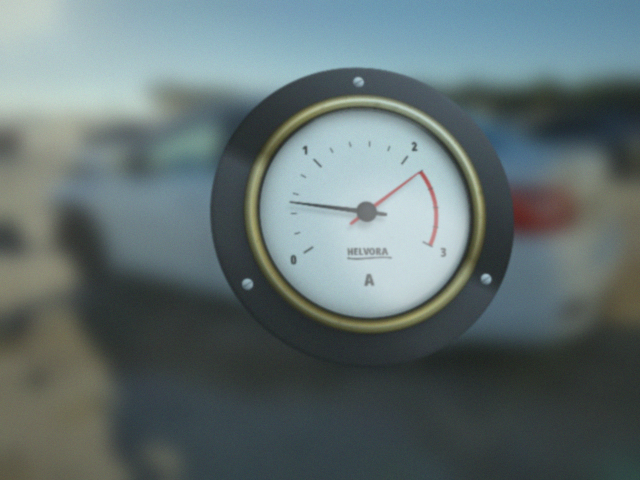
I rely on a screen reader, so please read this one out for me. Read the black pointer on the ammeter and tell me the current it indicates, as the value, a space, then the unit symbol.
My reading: 0.5 A
